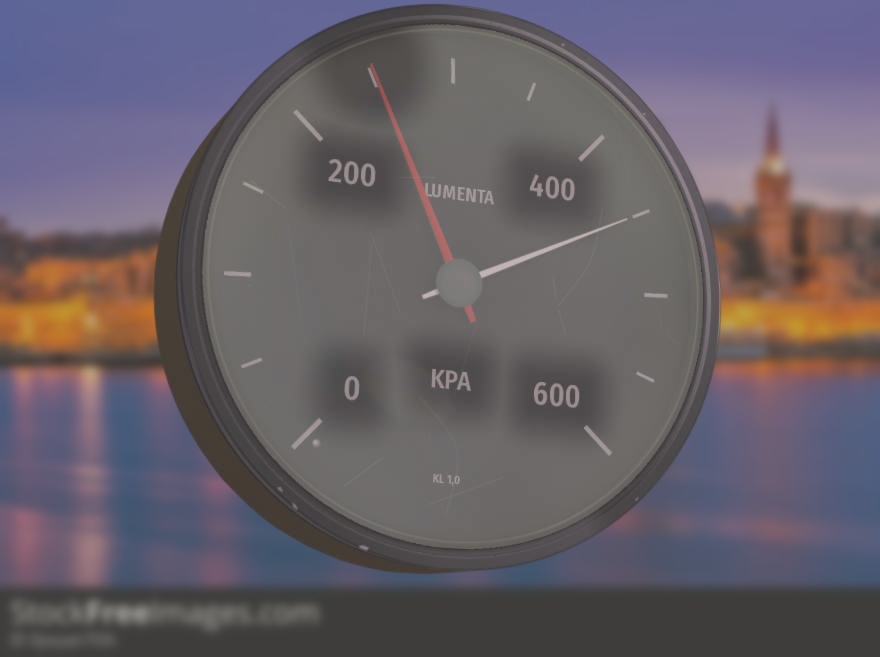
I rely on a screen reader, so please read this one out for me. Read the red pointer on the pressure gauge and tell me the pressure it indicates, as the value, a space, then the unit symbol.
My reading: 250 kPa
